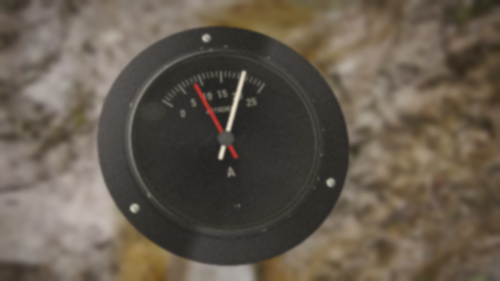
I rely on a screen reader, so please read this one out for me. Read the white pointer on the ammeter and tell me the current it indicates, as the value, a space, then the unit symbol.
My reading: 20 A
